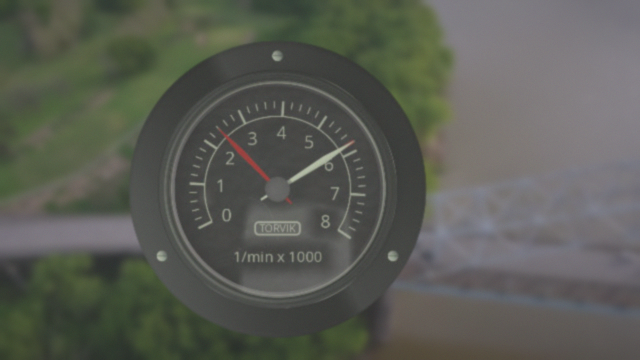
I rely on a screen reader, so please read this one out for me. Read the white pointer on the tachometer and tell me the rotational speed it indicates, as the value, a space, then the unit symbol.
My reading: 5800 rpm
